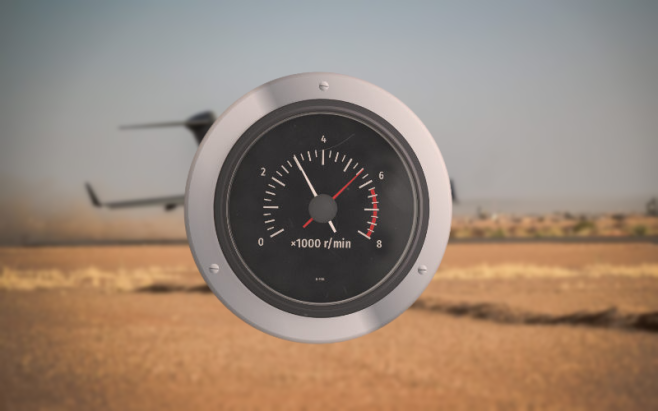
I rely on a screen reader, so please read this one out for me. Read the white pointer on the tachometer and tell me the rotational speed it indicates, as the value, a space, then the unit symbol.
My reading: 3000 rpm
